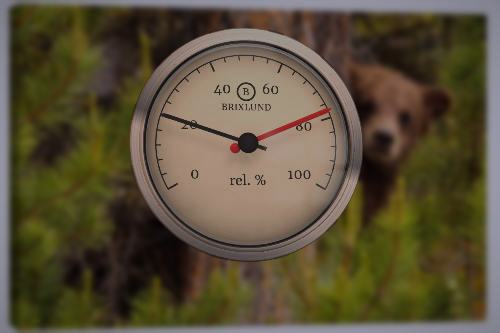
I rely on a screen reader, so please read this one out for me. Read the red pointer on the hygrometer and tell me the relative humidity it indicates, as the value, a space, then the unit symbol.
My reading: 78 %
